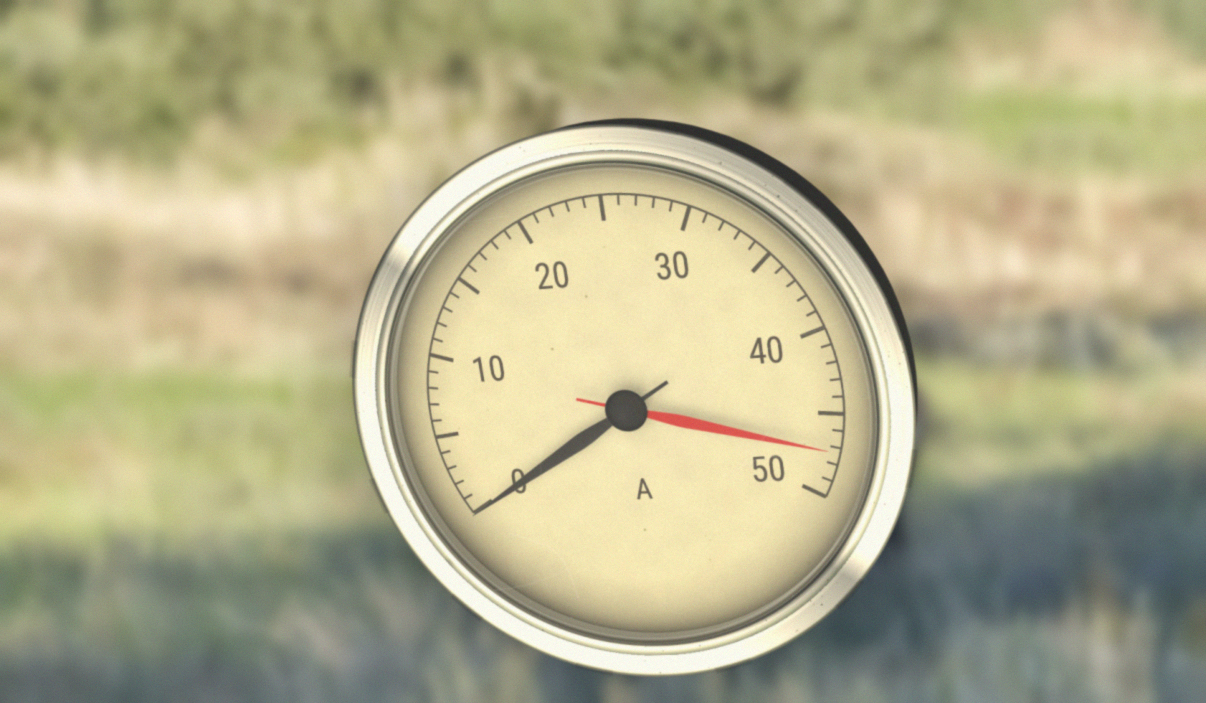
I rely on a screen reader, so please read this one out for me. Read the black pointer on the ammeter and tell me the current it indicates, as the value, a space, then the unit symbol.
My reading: 0 A
